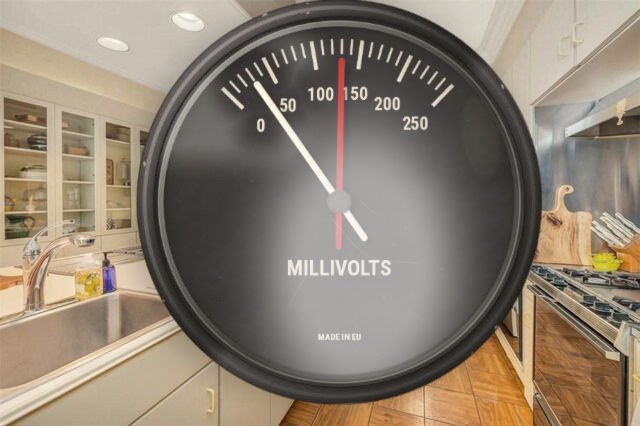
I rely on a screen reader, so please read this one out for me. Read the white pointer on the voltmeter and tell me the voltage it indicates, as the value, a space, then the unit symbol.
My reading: 30 mV
